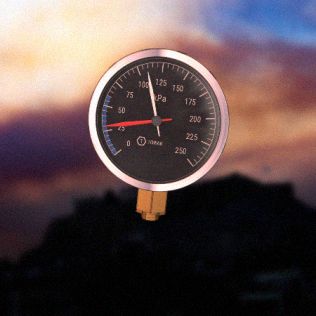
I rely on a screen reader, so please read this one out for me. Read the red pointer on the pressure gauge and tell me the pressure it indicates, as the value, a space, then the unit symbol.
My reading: 30 kPa
